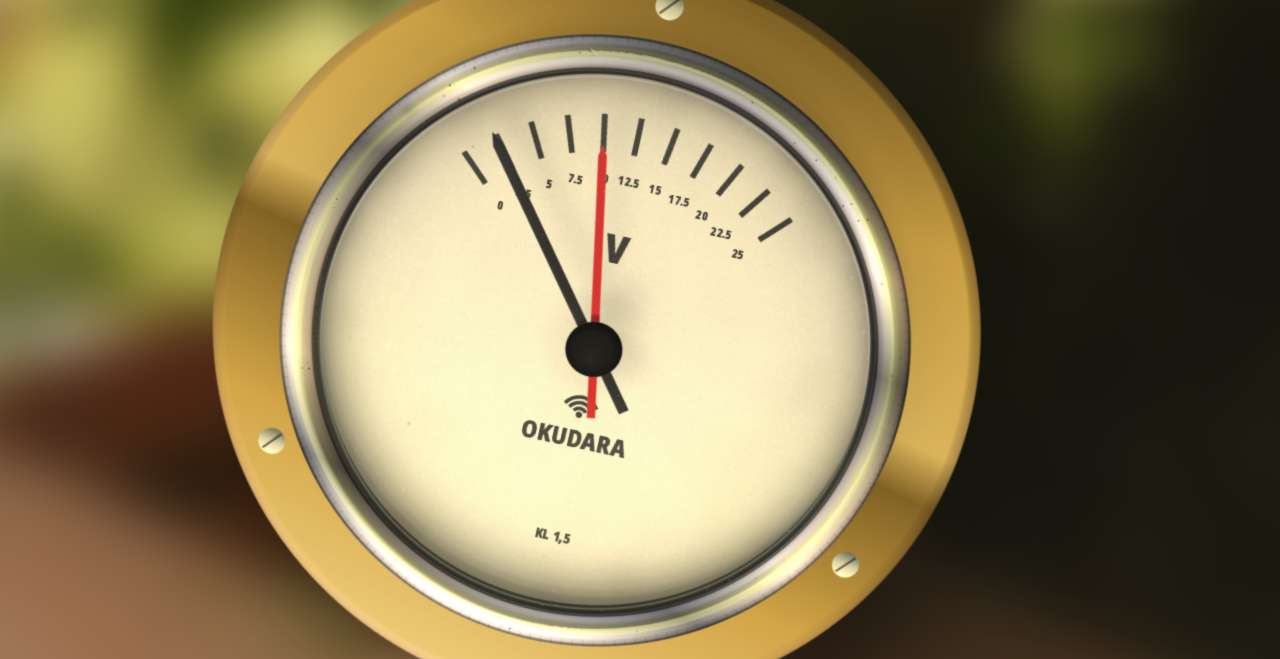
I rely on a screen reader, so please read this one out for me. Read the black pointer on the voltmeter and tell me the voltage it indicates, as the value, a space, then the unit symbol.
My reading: 2.5 V
